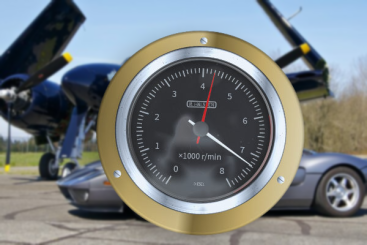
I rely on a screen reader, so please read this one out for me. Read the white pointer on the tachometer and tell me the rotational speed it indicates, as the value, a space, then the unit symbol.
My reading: 7300 rpm
